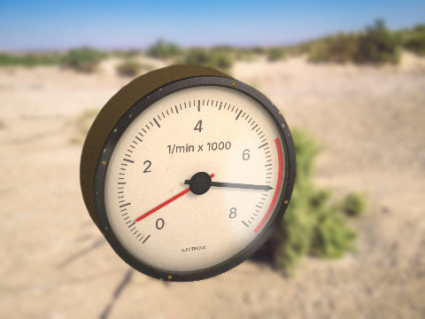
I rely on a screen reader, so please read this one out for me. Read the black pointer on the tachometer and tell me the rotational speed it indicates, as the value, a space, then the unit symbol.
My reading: 7000 rpm
